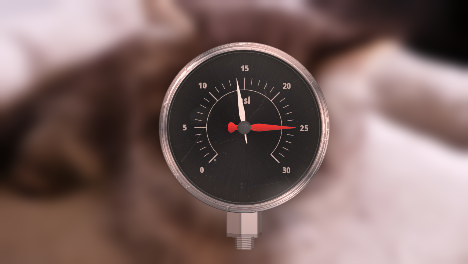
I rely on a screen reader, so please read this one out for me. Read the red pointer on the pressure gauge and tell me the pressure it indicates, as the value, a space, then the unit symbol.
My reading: 25 psi
